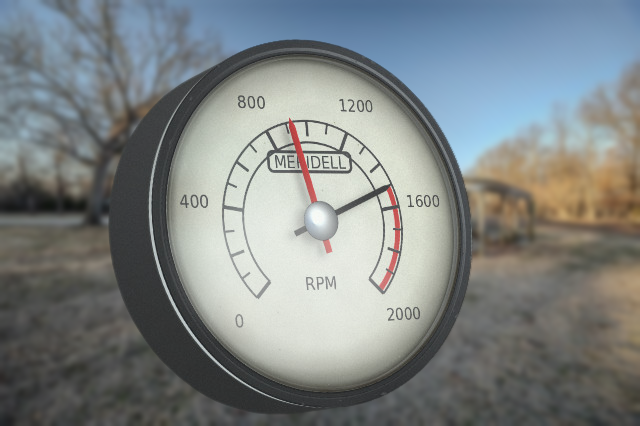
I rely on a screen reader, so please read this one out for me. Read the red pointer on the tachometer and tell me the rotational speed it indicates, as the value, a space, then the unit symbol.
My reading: 900 rpm
